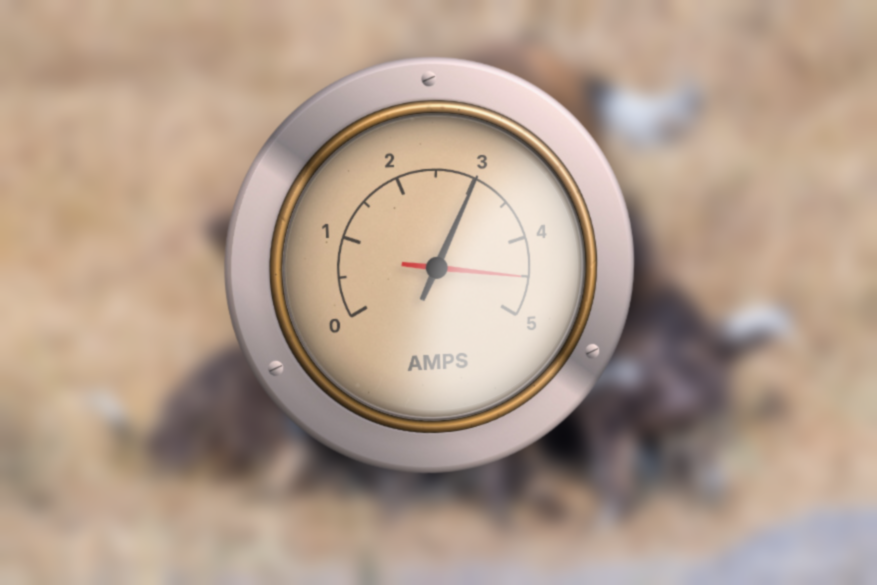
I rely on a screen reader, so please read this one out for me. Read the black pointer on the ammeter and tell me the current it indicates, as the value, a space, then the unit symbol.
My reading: 3 A
